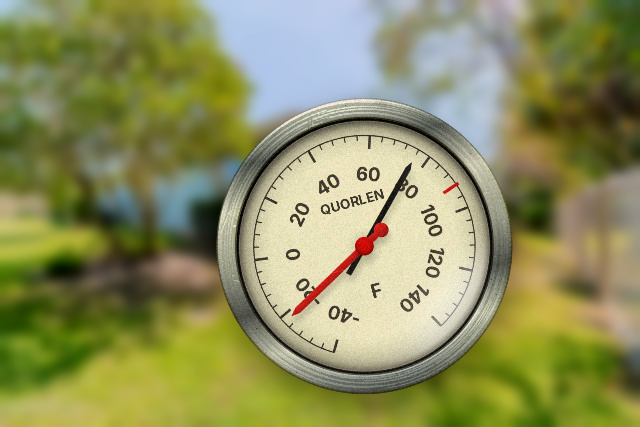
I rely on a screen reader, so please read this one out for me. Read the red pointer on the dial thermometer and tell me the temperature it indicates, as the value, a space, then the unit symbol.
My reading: -22 °F
